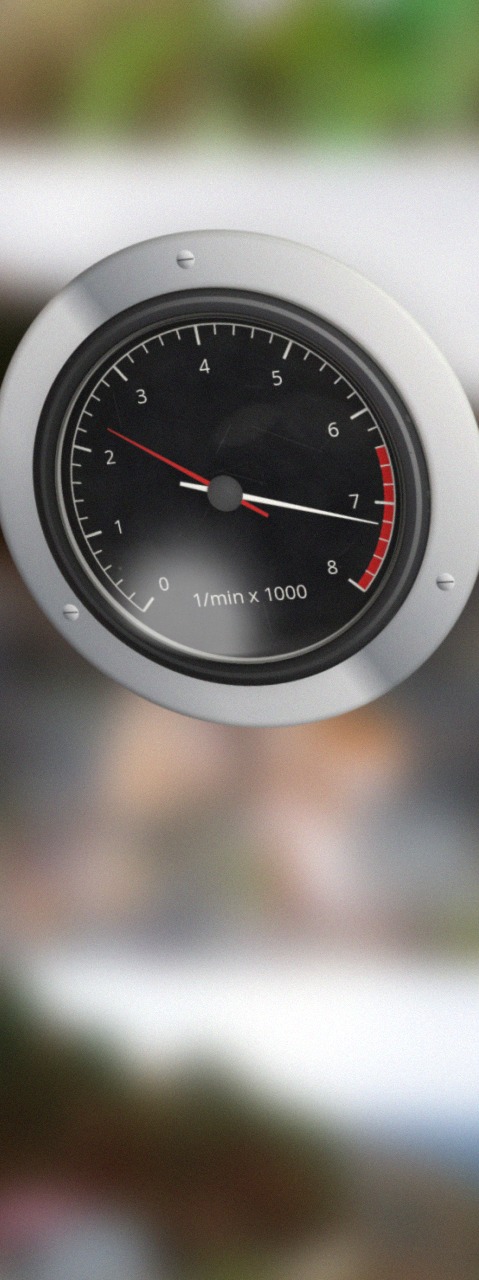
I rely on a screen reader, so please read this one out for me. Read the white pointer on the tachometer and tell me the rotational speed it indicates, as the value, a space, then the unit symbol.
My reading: 7200 rpm
